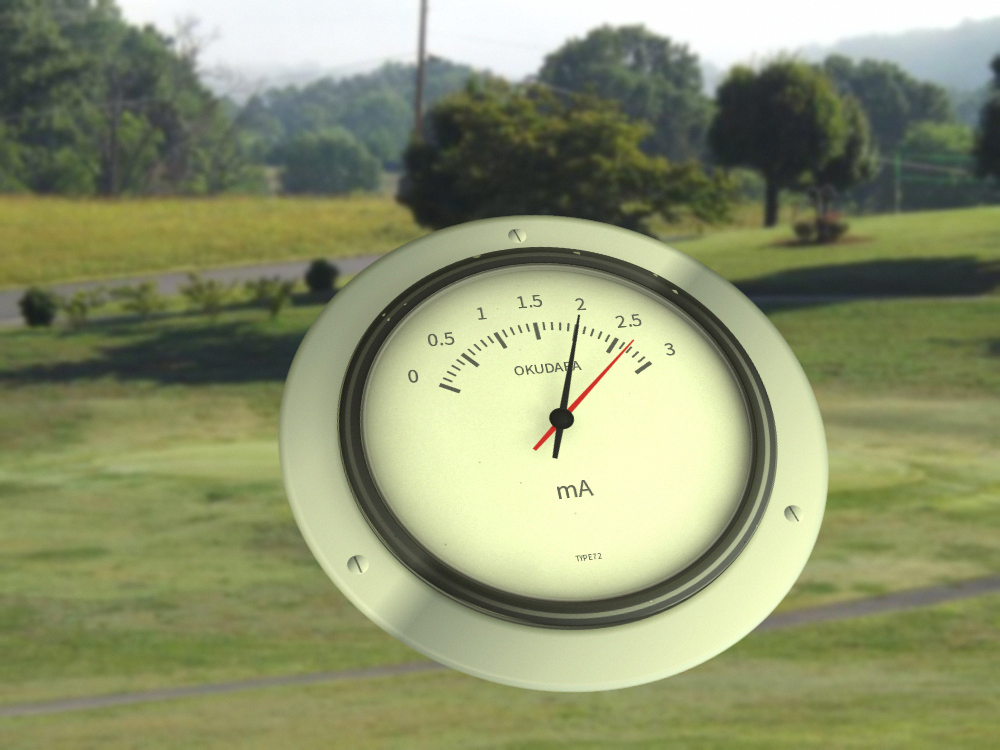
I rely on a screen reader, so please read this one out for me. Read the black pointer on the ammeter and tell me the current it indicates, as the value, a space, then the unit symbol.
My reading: 2 mA
